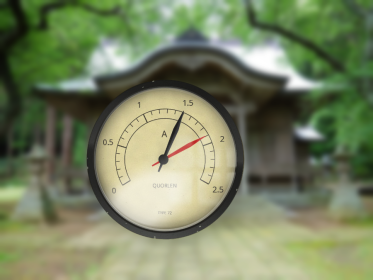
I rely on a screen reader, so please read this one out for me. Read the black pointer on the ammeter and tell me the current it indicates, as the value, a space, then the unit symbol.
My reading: 1.5 A
